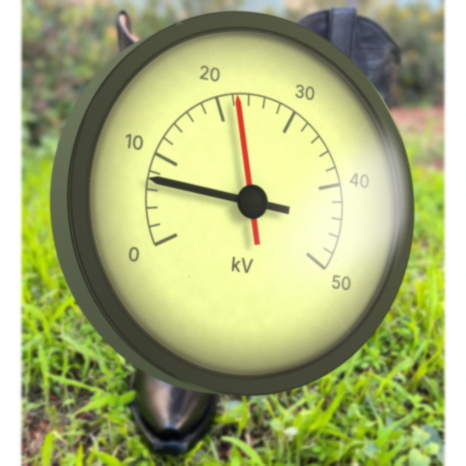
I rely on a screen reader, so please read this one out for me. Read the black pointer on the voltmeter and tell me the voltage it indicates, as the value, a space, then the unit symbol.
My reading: 7 kV
